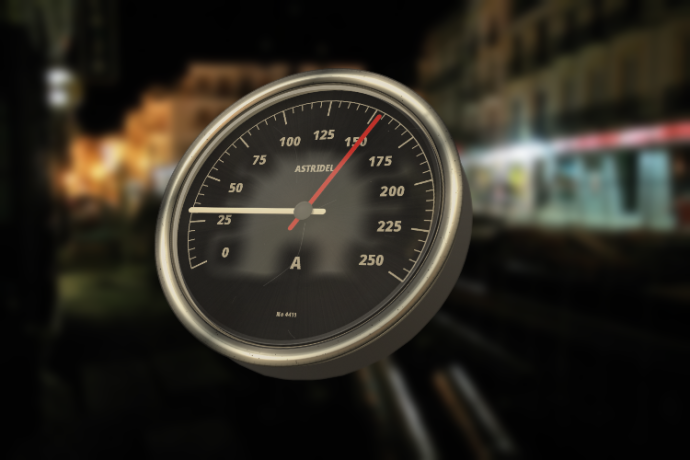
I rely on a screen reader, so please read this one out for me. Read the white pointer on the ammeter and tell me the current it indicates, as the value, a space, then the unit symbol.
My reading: 30 A
